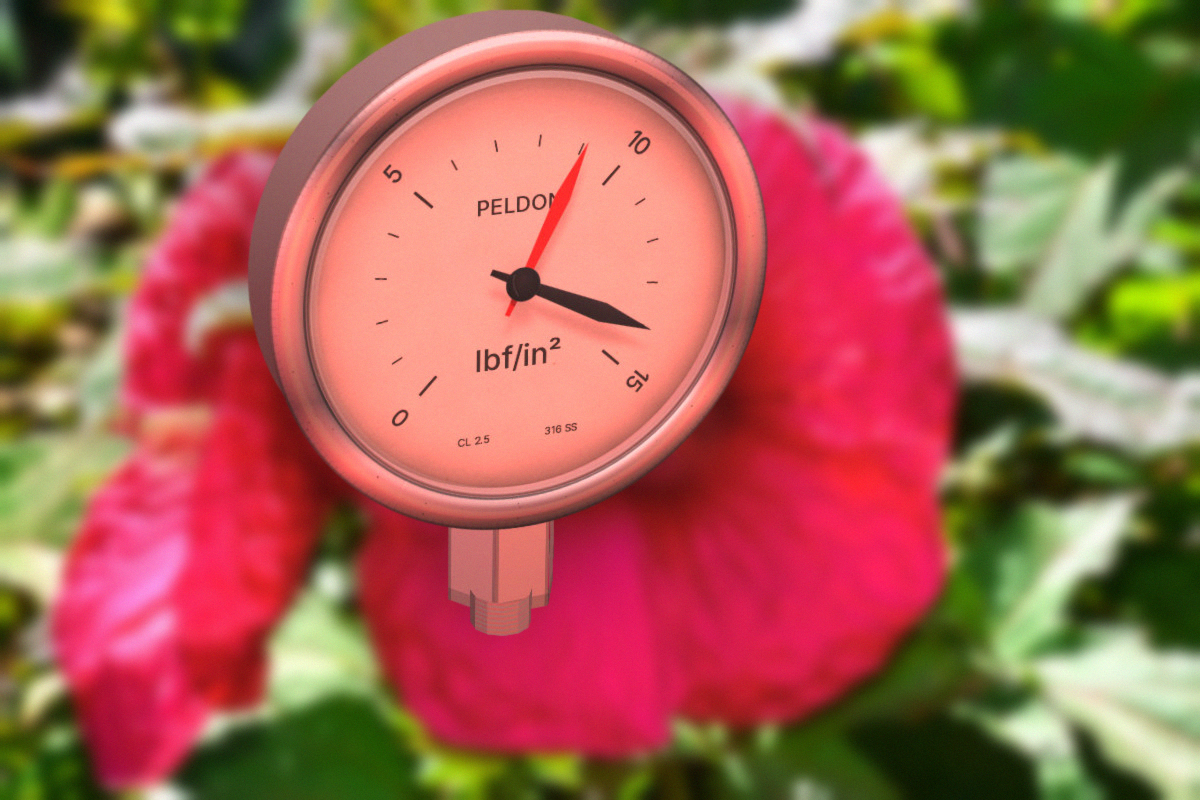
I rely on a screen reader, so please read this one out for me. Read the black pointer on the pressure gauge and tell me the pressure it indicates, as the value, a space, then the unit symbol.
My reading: 14 psi
